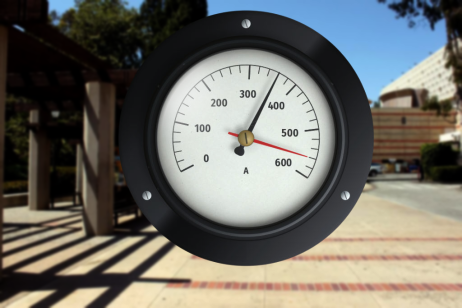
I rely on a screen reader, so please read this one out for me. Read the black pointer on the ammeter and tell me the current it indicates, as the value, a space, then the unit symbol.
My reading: 360 A
